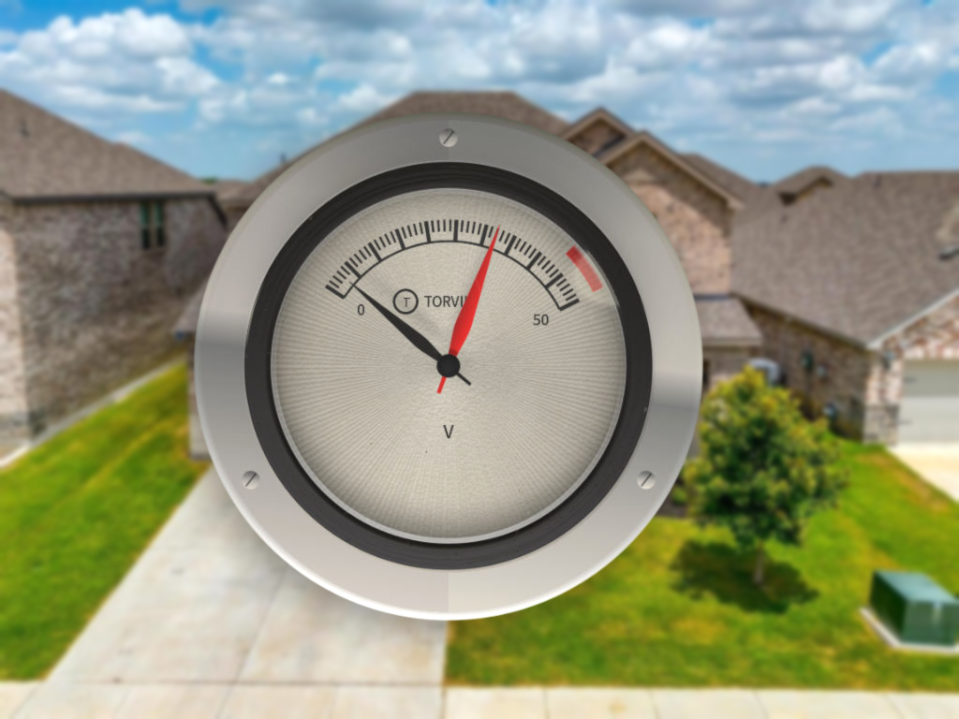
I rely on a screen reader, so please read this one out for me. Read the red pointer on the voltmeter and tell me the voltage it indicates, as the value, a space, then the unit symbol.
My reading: 32 V
